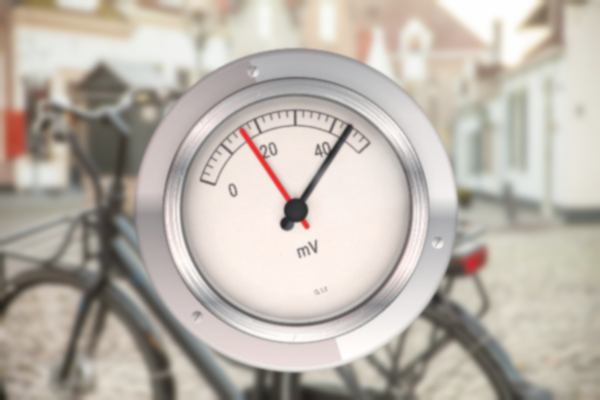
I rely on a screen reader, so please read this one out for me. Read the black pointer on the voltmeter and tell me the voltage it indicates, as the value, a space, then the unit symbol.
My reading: 44 mV
